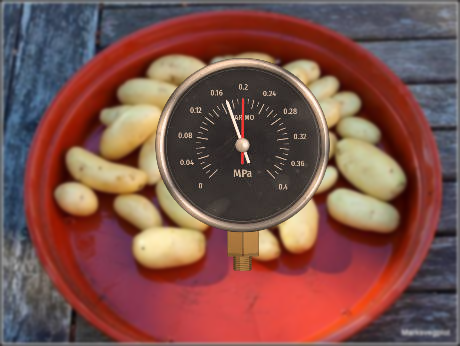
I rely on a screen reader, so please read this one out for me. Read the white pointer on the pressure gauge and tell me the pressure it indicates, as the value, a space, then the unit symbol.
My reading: 0.17 MPa
